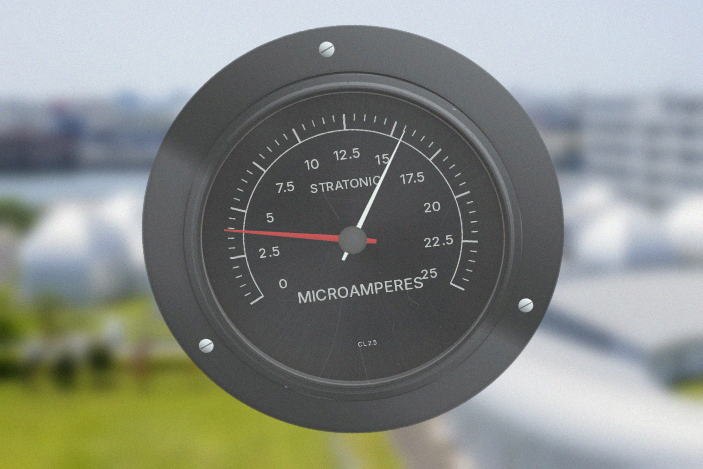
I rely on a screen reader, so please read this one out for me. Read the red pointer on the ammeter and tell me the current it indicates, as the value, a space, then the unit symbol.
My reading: 4 µA
